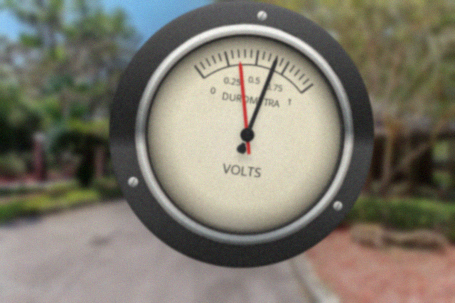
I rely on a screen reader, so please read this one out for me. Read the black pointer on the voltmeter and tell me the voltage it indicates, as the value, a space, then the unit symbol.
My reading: 0.65 V
